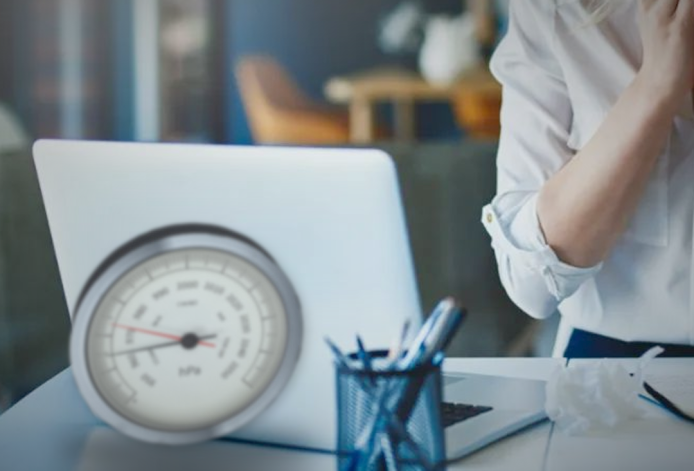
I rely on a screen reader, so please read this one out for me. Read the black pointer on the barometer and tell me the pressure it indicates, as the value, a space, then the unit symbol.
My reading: 965 hPa
